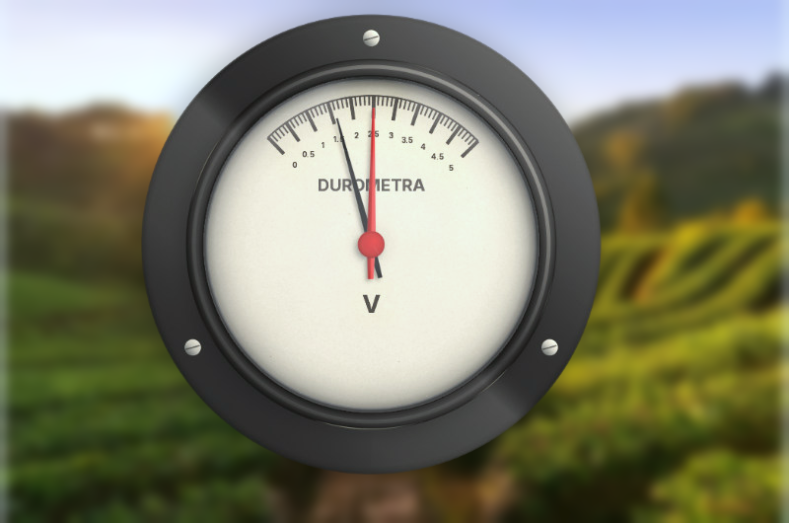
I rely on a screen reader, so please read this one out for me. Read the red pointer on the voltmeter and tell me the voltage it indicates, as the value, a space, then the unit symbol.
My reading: 2.5 V
